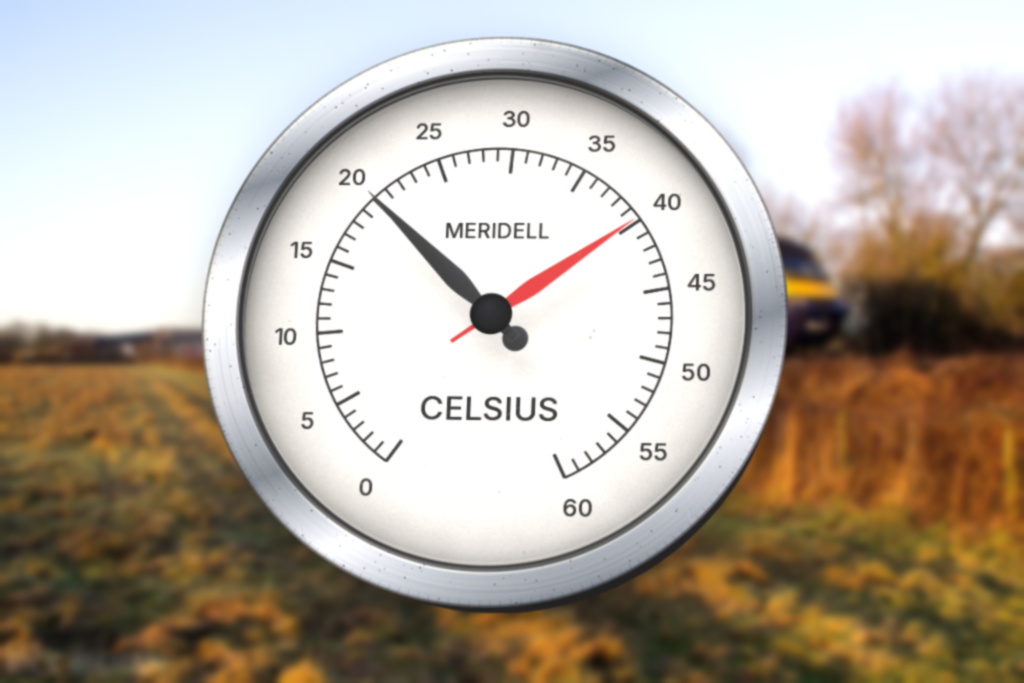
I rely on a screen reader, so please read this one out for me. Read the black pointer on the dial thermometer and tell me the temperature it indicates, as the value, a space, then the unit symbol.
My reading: 20 °C
